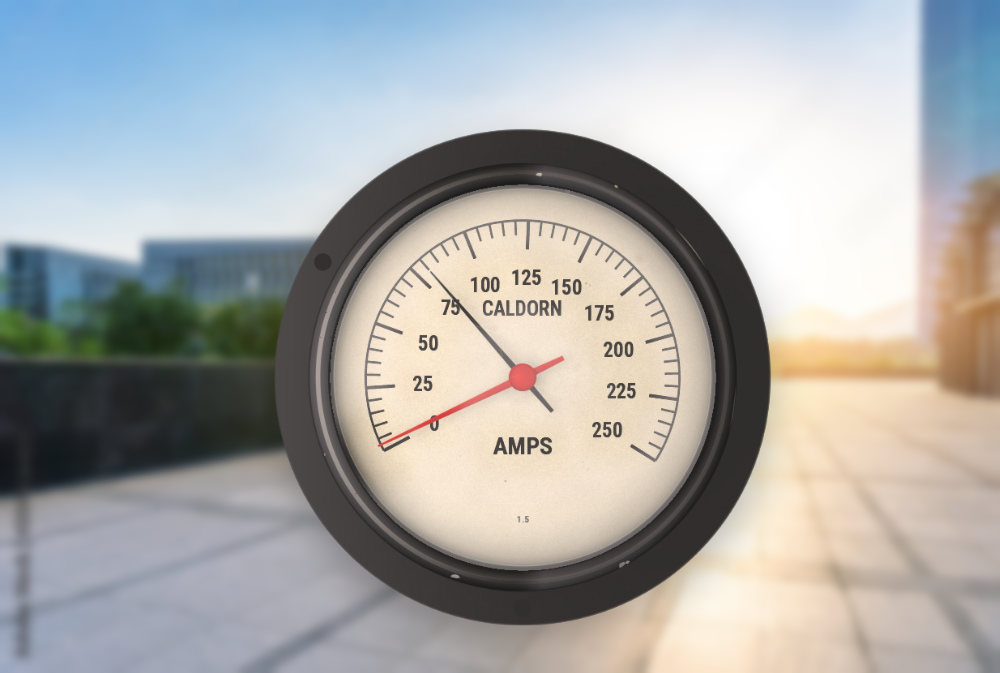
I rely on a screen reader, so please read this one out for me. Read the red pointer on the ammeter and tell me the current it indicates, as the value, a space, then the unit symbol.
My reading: 2.5 A
